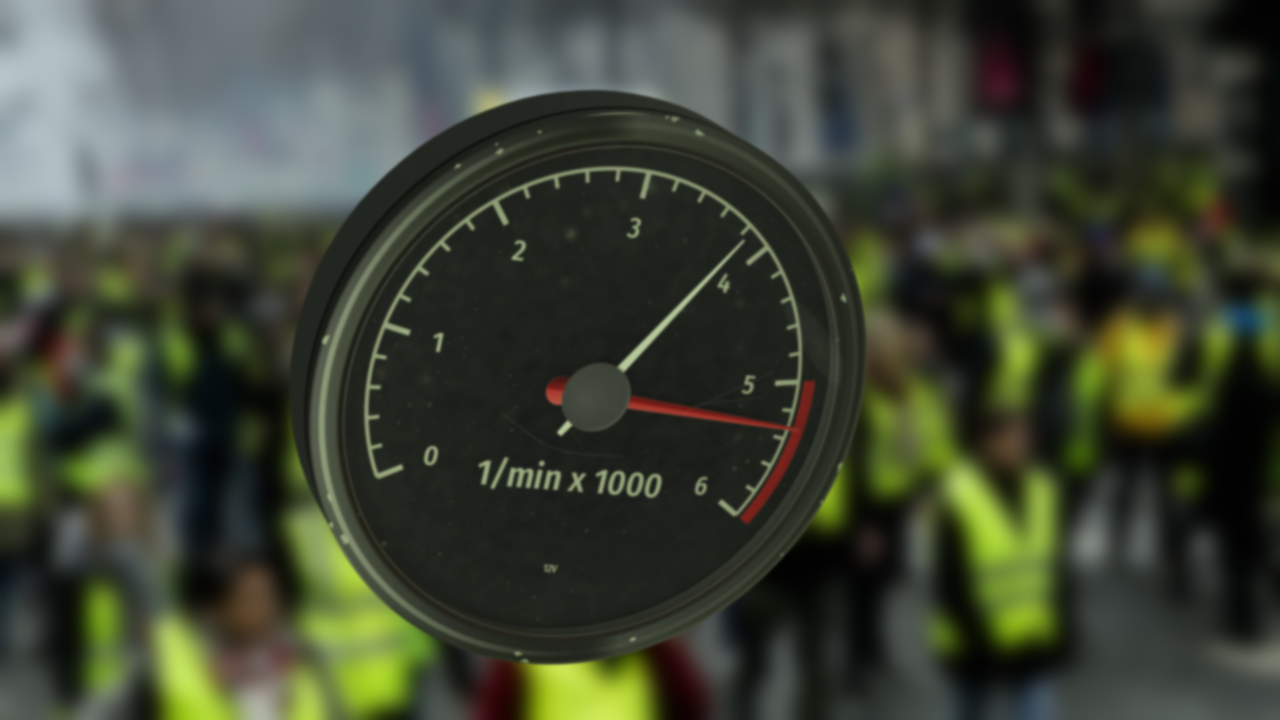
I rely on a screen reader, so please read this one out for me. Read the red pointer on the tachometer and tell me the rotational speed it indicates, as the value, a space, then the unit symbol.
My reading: 5300 rpm
